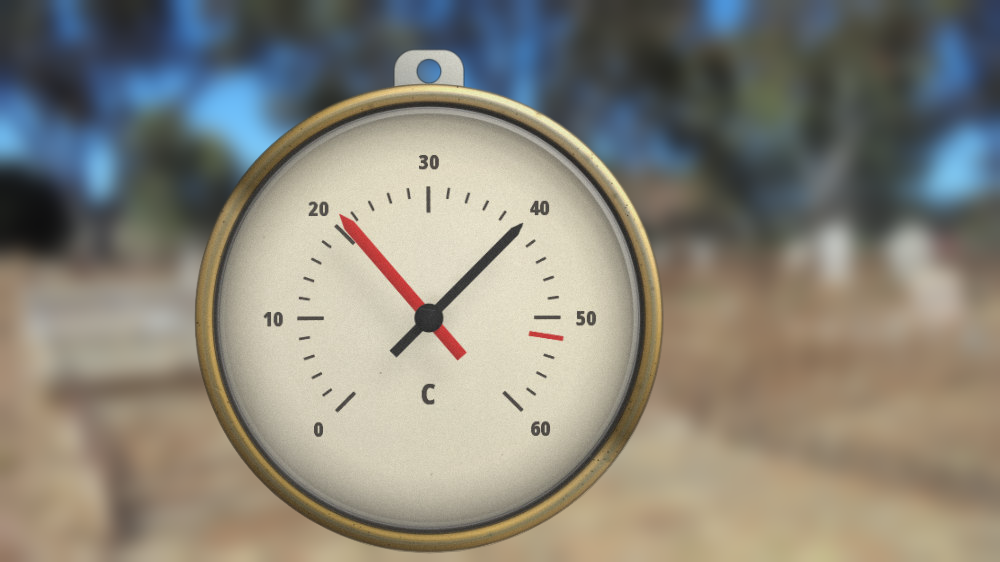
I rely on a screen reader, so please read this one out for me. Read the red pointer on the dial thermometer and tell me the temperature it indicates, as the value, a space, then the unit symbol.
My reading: 21 °C
